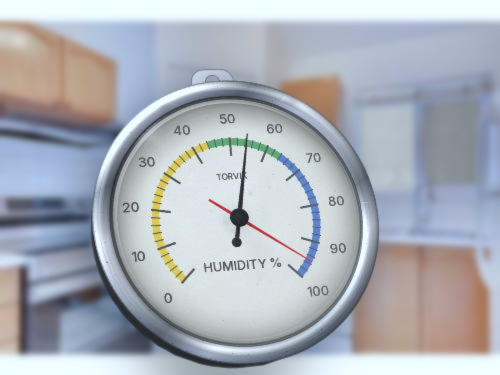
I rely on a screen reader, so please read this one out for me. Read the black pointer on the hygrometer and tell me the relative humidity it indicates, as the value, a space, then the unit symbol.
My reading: 54 %
